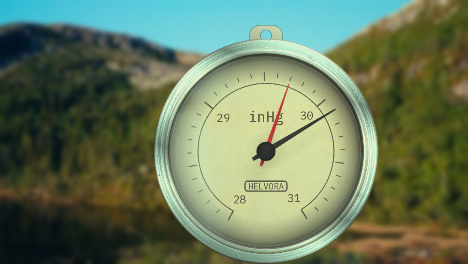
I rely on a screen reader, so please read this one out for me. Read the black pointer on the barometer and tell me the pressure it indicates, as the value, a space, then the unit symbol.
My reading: 30.1 inHg
